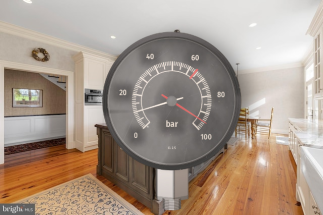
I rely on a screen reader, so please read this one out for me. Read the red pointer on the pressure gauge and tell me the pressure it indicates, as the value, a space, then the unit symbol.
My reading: 95 bar
